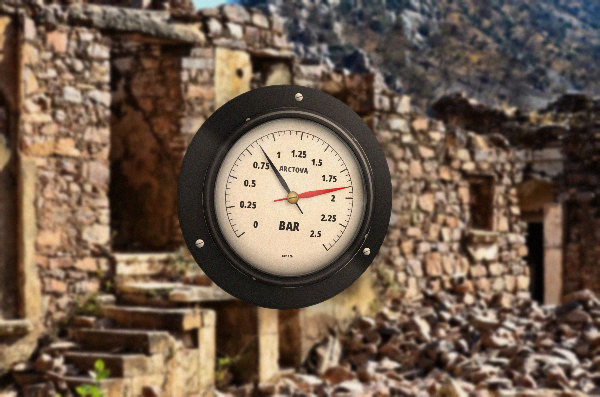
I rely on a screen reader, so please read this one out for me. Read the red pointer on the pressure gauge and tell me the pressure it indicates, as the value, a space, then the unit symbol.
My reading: 1.9 bar
